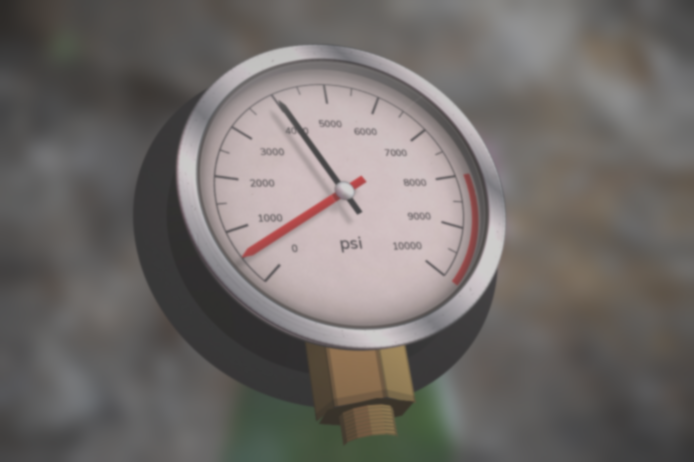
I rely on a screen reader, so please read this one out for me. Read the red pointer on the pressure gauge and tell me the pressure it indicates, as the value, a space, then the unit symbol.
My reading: 500 psi
